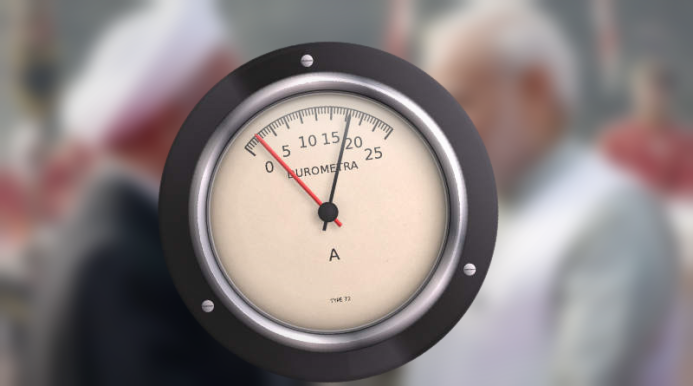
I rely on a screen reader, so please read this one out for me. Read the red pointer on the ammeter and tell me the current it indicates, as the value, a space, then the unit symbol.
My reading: 2.5 A
